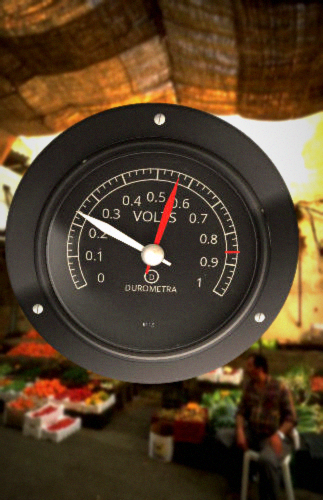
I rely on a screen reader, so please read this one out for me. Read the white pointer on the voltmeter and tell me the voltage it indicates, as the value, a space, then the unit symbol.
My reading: 0.24 V
